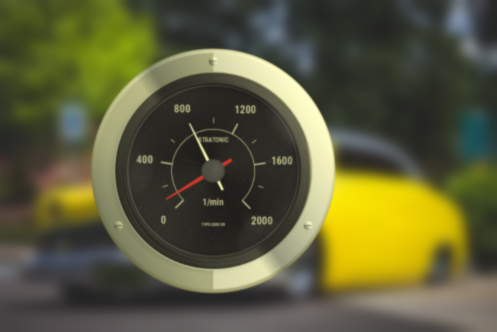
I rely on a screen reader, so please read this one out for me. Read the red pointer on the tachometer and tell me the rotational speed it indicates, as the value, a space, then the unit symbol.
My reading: 100 rpm
